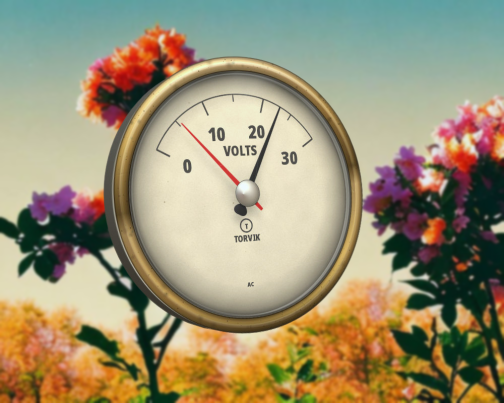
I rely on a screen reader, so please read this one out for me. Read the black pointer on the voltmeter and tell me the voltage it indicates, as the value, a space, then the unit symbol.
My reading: 22.5 V
